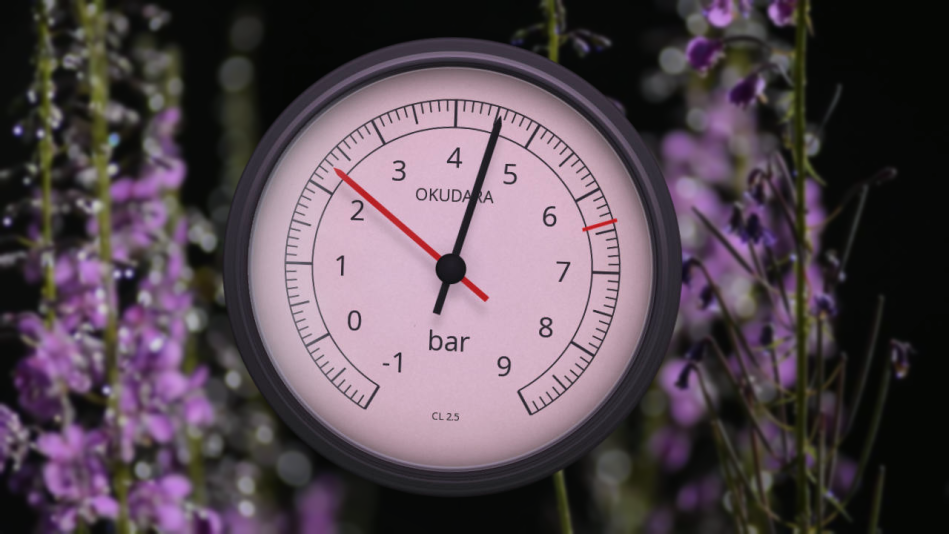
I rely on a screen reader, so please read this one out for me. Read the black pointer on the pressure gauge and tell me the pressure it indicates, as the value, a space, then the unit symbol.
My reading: 4.55 bar
